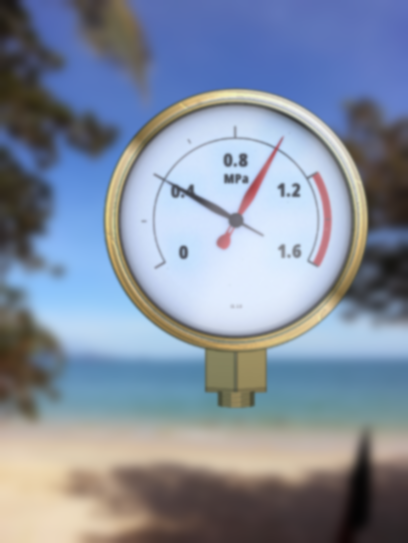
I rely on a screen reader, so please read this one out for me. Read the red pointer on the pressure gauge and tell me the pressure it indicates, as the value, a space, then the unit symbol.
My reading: 1 MPa
